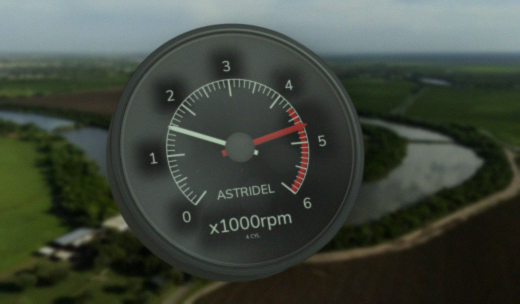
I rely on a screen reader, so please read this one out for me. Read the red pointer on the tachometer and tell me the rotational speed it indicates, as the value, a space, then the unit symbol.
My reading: 4700 rpm
